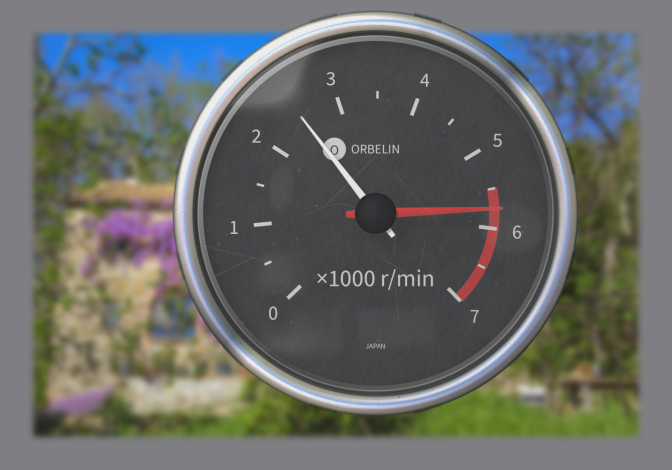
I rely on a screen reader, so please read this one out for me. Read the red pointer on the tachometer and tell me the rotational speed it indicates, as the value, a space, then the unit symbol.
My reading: 5750 rpm
